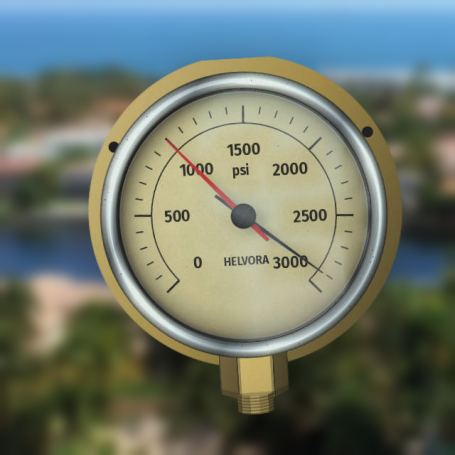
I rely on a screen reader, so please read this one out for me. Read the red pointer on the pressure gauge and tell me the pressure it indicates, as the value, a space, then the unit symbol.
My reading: 1000 psi
